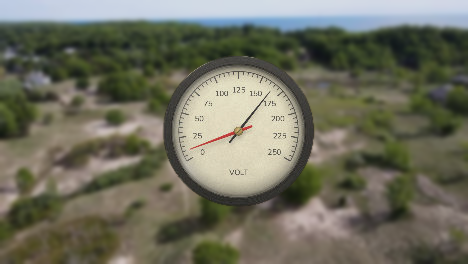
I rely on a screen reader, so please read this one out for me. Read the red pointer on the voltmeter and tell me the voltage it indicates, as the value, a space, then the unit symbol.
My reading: 10 V
